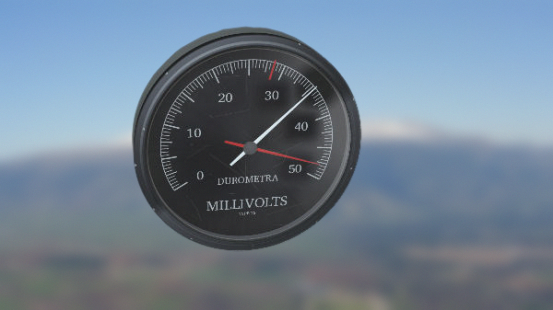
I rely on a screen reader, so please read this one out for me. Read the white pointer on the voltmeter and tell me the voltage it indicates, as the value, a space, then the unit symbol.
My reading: 35 mV
